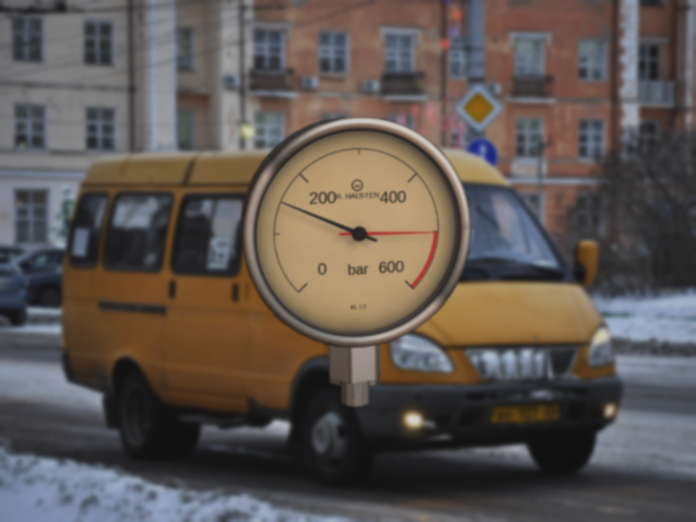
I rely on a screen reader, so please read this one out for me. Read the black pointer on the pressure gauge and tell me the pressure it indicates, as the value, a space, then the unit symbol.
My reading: 150 bar
